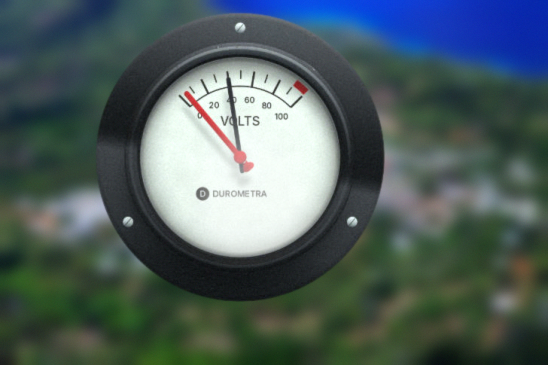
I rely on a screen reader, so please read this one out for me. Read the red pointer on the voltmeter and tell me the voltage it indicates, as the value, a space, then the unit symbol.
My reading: 5 V
